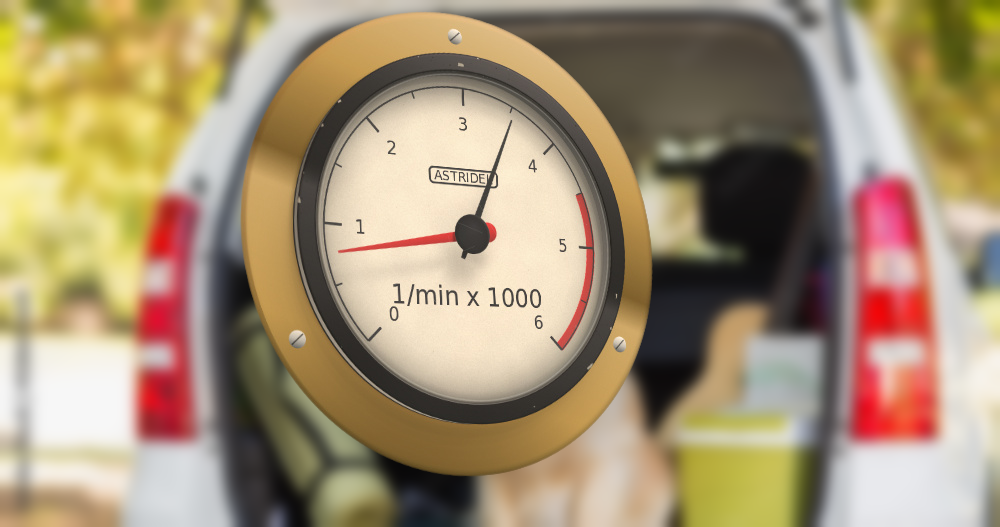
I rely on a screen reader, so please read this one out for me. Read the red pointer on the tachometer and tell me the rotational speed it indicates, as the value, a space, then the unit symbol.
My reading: 750 rpm
